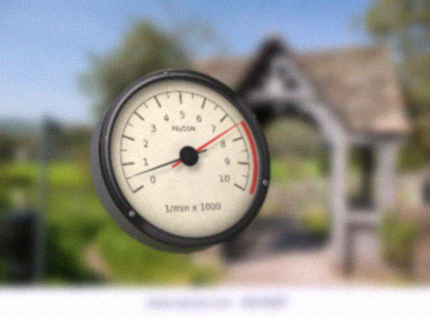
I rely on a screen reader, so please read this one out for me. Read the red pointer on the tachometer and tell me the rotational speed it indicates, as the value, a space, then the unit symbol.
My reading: 7500 rpm
